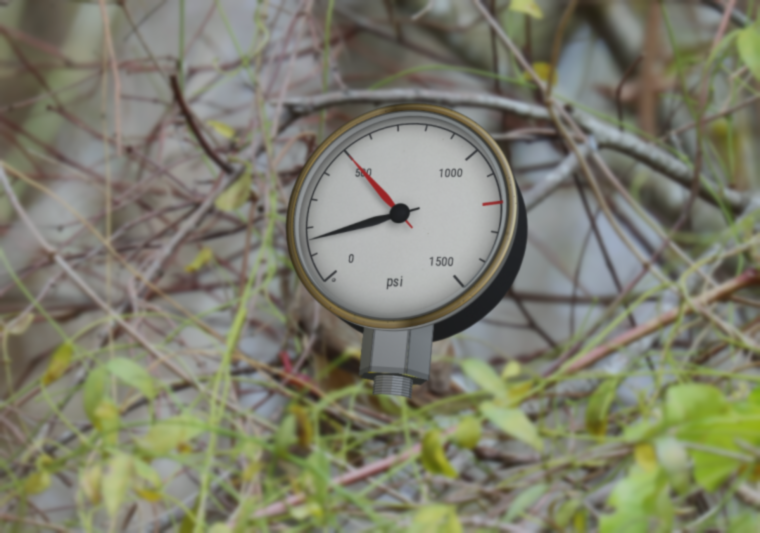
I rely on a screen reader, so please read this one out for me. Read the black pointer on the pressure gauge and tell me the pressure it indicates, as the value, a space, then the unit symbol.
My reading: 150 psi
